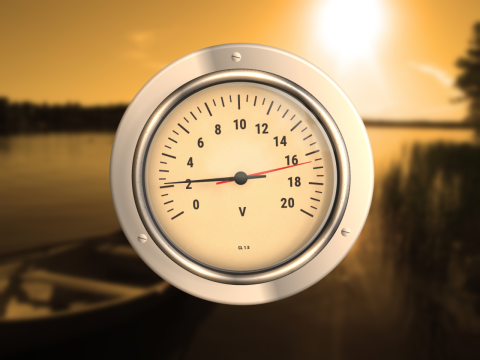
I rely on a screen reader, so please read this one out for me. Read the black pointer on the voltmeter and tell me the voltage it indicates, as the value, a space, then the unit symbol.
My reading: 2.25 V
